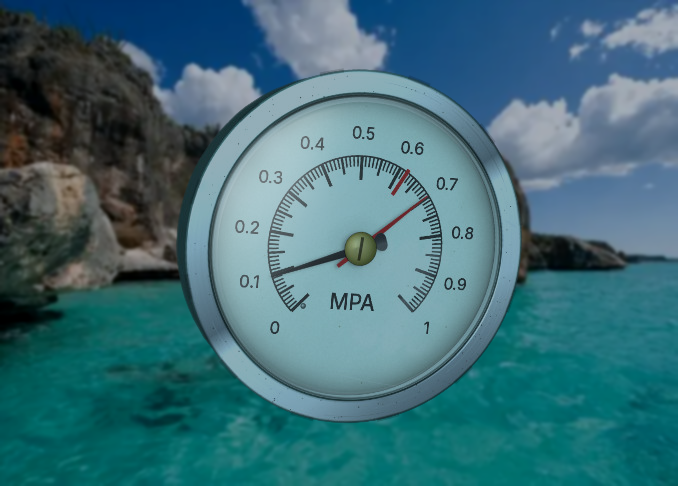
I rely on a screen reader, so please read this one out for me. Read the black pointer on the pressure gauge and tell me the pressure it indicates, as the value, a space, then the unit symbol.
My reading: 0.1 MPa
